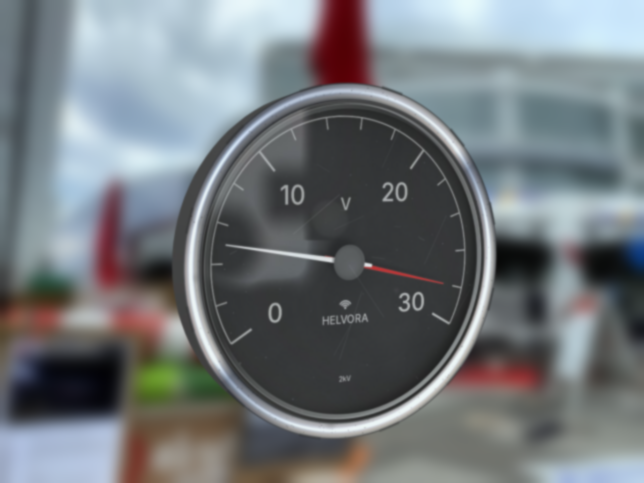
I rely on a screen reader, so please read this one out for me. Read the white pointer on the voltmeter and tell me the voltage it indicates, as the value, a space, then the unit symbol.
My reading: 5 V
